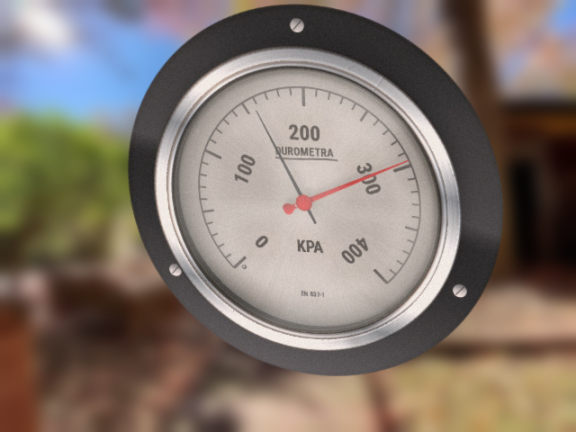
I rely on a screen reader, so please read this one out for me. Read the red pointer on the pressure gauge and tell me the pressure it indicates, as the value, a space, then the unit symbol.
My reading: 295 kPa
